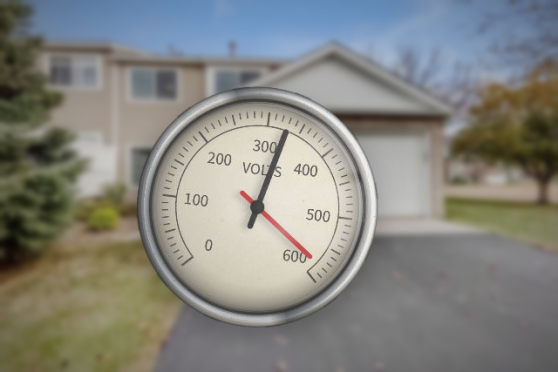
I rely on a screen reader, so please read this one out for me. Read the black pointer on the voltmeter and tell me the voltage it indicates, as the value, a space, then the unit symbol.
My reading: 330 V
